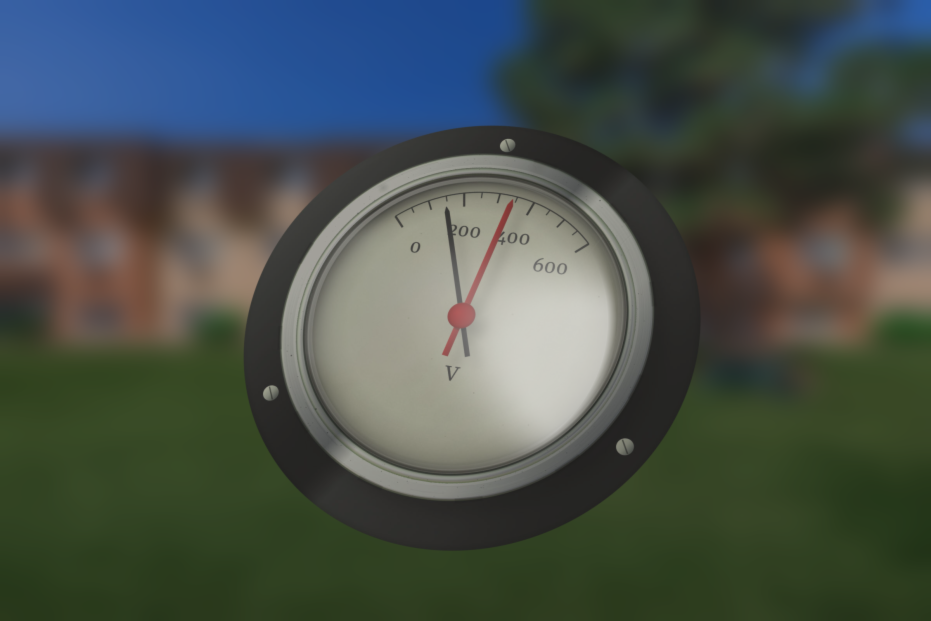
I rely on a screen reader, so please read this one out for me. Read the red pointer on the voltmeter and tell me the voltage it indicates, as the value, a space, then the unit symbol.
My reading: 350 V
